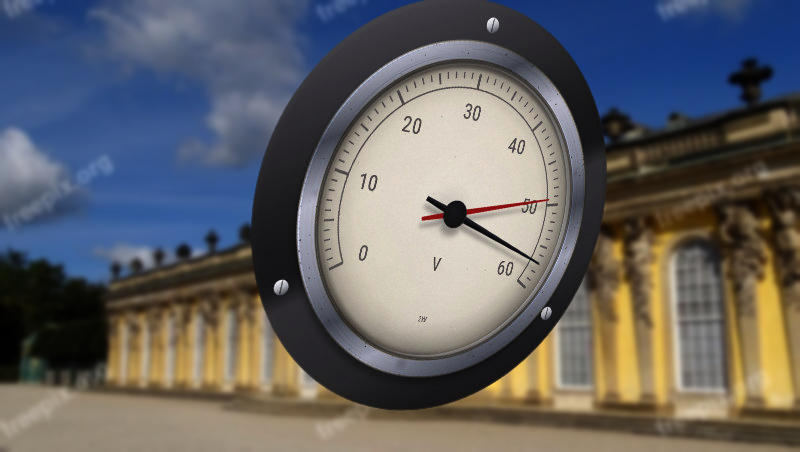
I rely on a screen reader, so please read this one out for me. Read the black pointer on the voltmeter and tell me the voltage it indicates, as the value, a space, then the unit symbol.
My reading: 57 V
